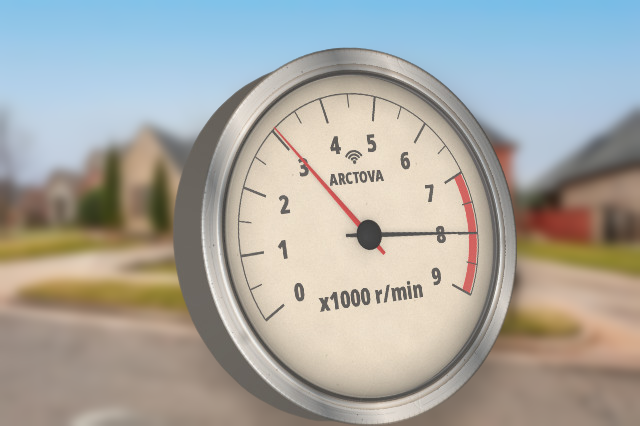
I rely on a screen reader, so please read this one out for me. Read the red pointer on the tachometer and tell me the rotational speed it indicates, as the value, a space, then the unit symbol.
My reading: 3000 rpm
